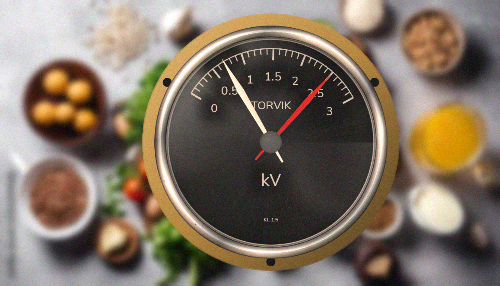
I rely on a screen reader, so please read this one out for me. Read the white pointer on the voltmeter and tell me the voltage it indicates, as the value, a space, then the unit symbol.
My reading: 0.7 kV
